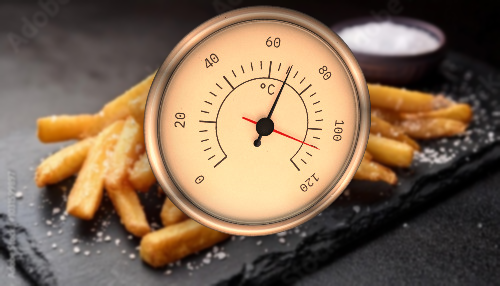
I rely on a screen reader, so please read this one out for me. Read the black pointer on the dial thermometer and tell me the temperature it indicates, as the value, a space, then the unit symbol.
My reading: 68 °C
